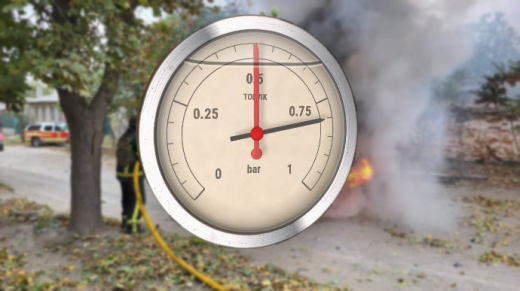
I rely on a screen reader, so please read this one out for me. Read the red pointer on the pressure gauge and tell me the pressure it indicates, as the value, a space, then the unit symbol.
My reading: 0.5 bar
